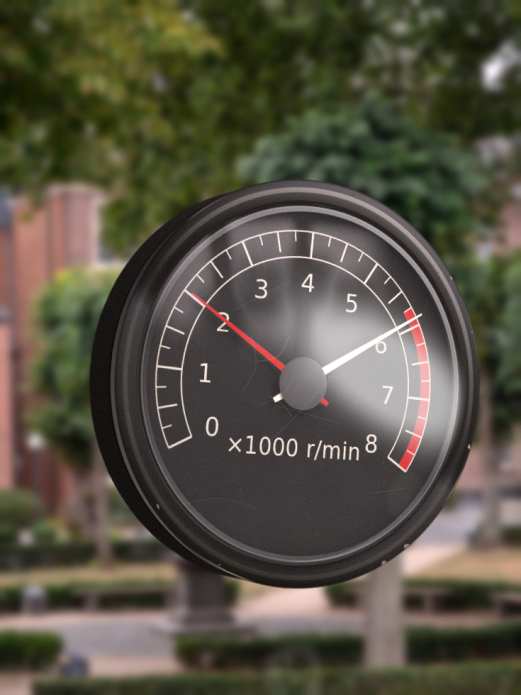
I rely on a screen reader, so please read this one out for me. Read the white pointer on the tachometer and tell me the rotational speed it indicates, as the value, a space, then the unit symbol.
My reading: 5875 rpm
